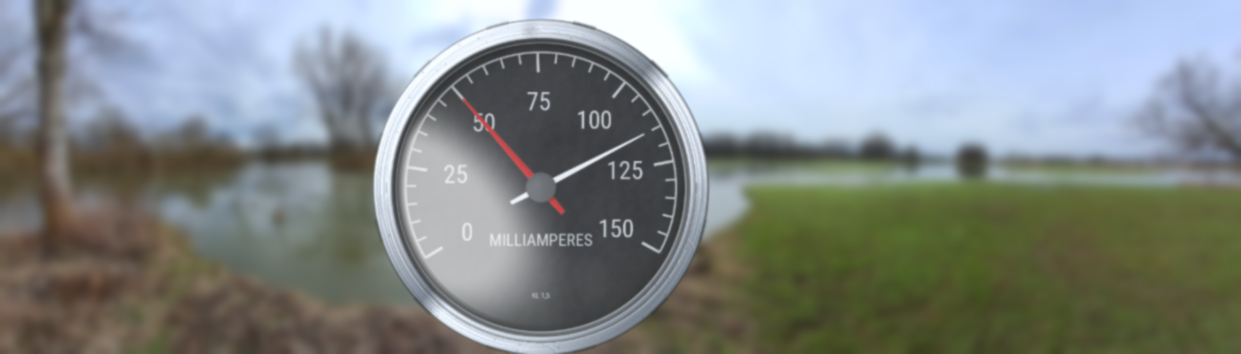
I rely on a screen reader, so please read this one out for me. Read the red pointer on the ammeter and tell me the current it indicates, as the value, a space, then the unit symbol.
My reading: 50 mA
